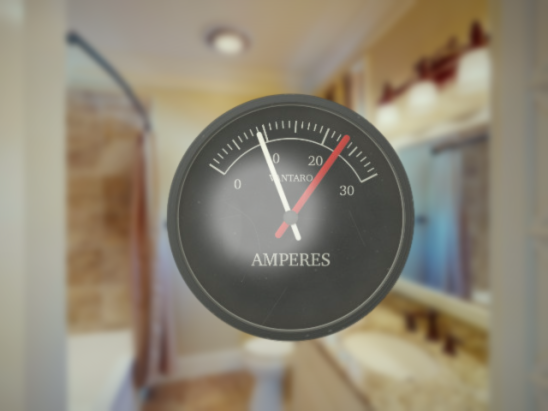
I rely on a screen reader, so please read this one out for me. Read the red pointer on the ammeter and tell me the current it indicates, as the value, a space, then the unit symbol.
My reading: 23 A
